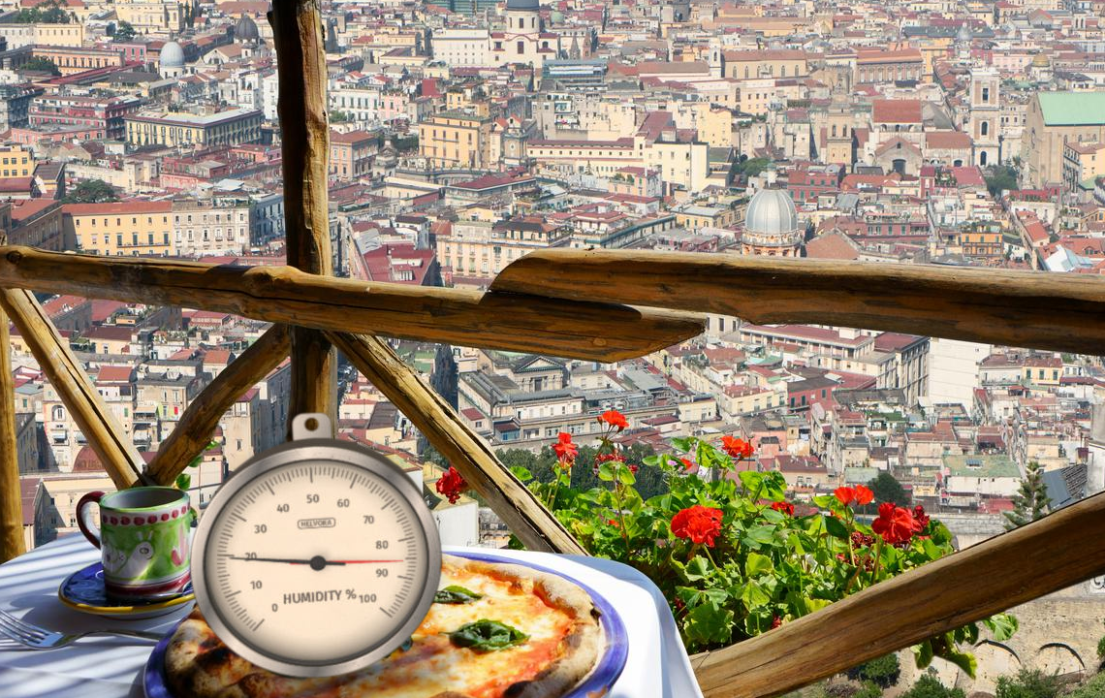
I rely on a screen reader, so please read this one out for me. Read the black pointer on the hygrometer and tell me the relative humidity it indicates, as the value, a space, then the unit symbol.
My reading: 20 %
